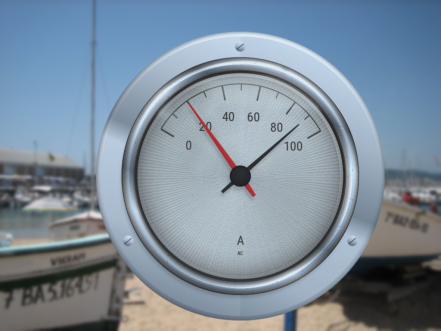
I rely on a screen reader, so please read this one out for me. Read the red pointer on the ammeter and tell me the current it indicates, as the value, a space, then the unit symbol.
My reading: 20 A
